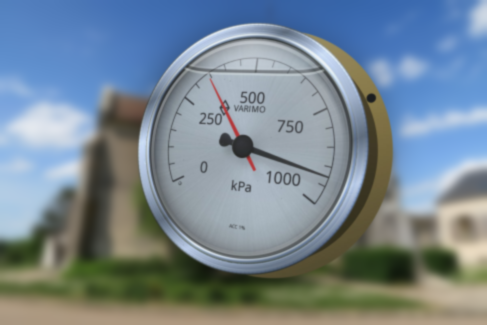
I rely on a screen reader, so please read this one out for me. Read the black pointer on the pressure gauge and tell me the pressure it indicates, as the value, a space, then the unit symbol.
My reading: 925 kPa
